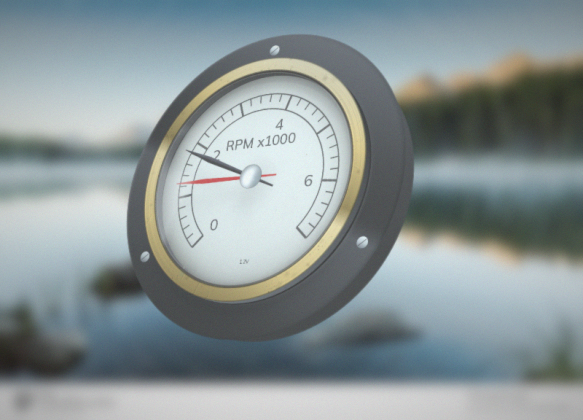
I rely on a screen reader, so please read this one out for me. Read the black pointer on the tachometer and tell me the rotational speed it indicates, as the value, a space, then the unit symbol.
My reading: 1800 rpm
